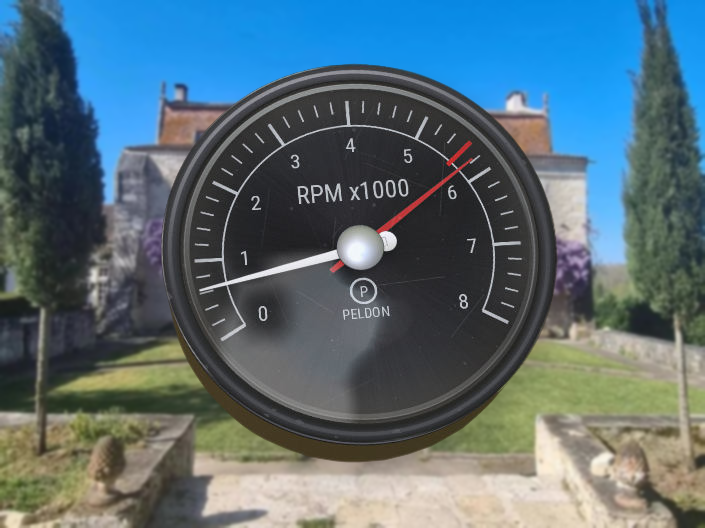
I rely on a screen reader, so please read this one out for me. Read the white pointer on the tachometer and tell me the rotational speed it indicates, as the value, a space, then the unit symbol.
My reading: 600 rpm
